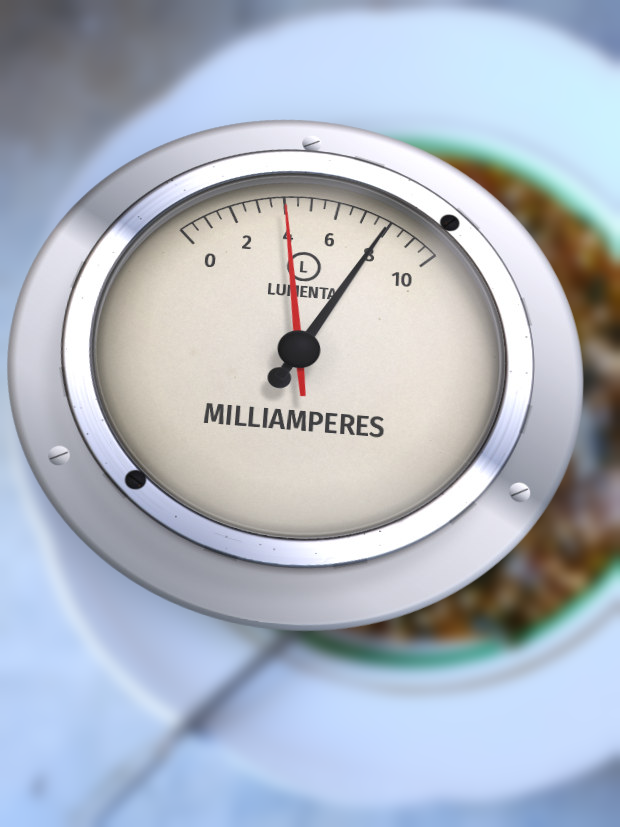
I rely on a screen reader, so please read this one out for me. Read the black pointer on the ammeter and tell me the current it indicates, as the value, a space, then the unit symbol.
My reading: 8 mA
